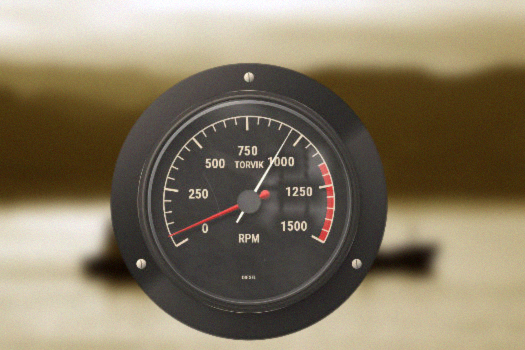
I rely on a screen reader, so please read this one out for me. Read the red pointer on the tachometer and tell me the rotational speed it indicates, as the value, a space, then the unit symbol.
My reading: 50 rpm
